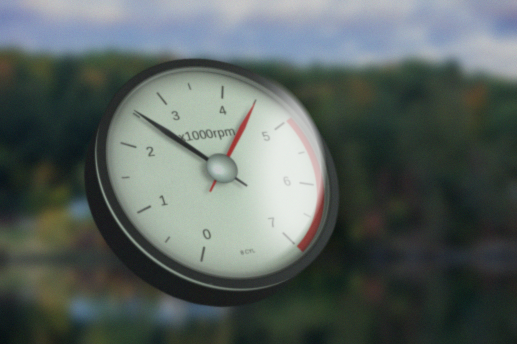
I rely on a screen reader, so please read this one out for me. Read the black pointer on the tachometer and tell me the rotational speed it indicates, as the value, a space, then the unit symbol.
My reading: 2500 rpm
